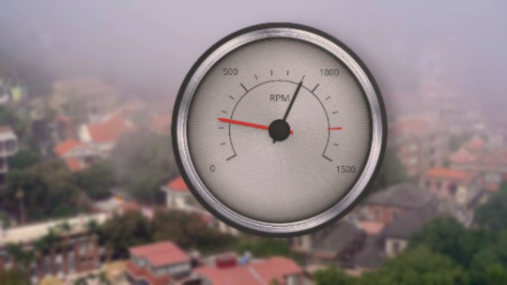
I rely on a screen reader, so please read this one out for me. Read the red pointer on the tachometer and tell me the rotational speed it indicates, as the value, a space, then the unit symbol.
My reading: 250 rpm
